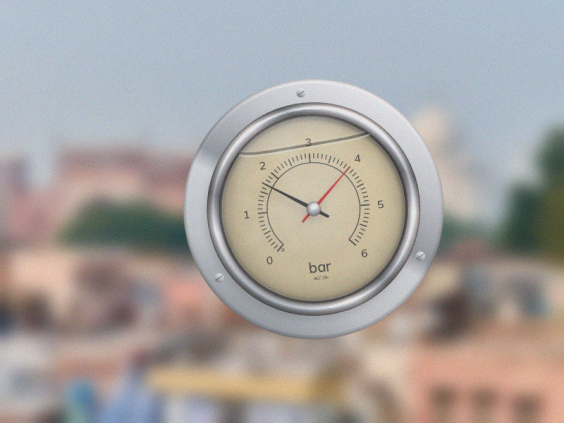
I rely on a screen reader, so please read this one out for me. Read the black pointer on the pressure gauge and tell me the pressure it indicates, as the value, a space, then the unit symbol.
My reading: 1.7 bar
